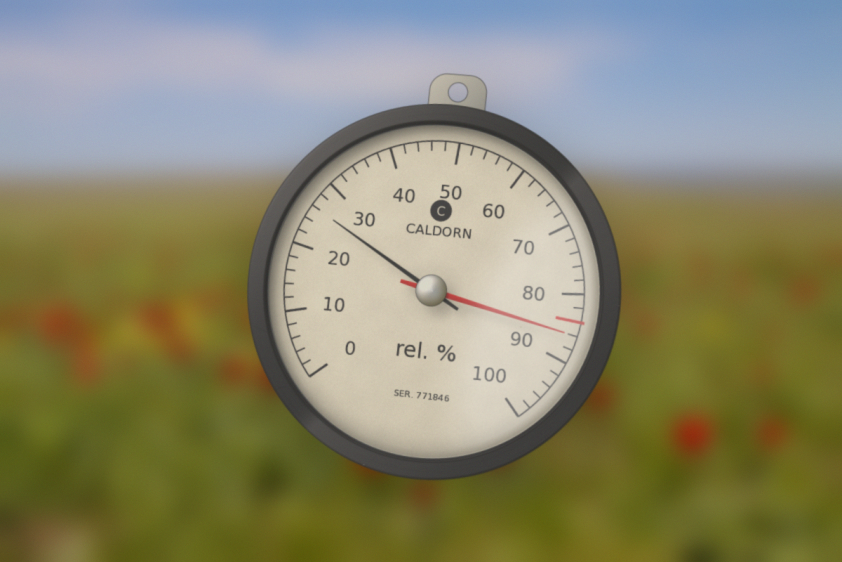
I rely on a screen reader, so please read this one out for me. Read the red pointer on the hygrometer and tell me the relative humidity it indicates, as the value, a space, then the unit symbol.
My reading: 86 %
